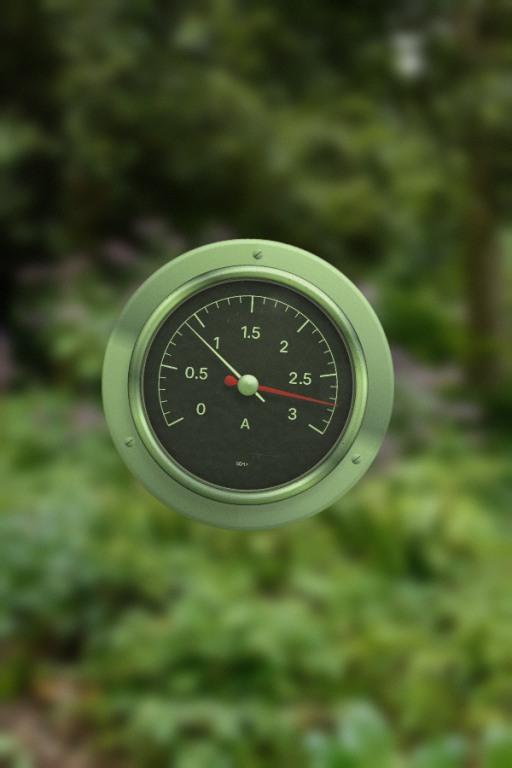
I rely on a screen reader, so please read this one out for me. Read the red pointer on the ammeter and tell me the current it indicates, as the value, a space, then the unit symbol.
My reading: 2.75 A
